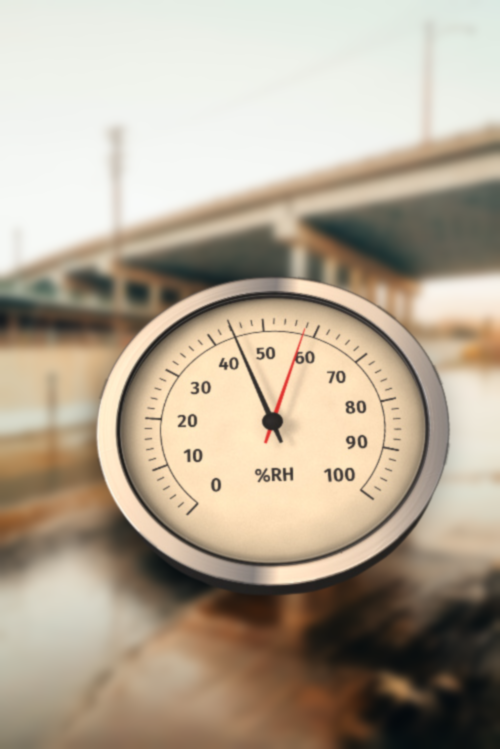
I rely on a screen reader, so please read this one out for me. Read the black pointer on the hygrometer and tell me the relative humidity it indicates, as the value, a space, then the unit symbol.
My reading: 44 %
